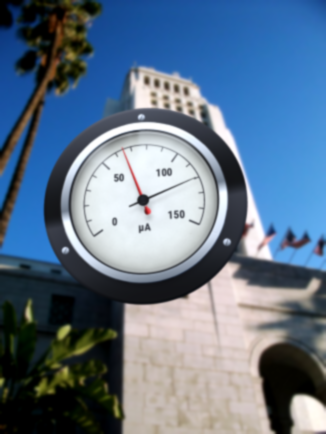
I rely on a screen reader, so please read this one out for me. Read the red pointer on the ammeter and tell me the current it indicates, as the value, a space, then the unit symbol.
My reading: 65 µA
